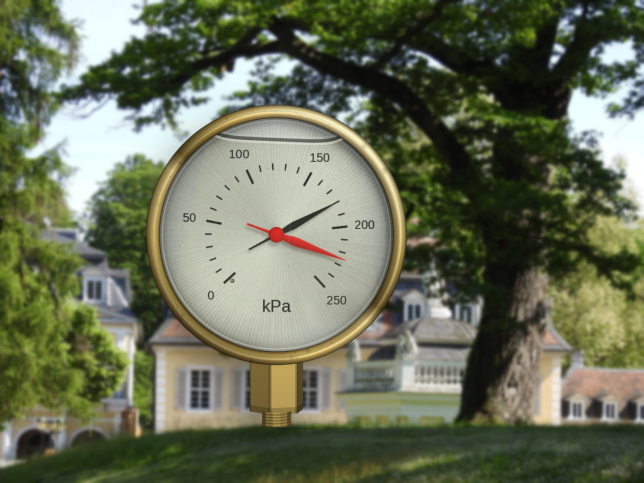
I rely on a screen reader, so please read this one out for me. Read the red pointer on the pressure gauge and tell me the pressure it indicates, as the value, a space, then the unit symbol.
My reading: 225 kPa
